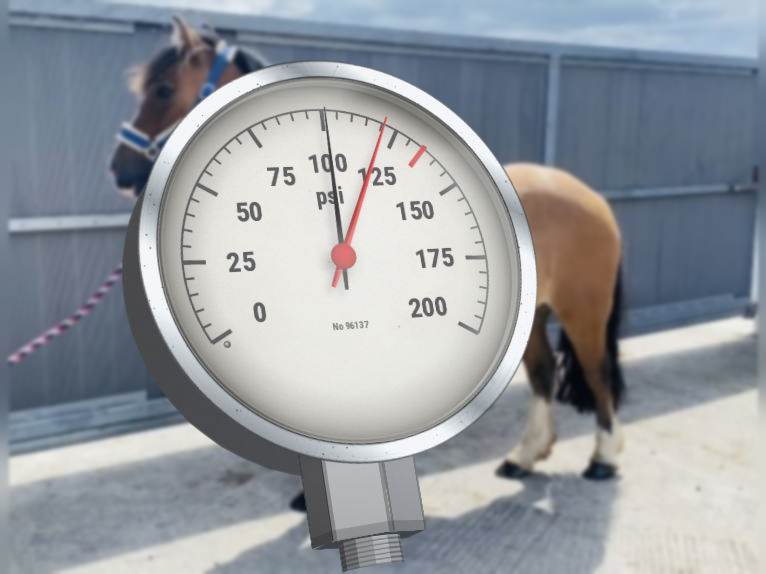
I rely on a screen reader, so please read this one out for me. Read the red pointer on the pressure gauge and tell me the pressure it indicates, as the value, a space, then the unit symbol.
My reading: 120 psi
